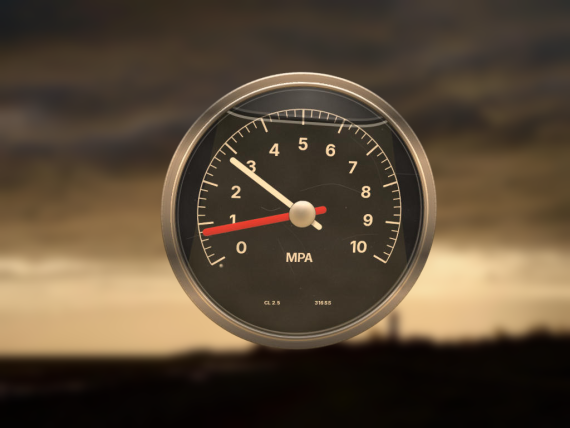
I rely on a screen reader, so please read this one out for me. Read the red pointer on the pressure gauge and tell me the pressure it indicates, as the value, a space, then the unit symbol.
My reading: 0.8 MPa
